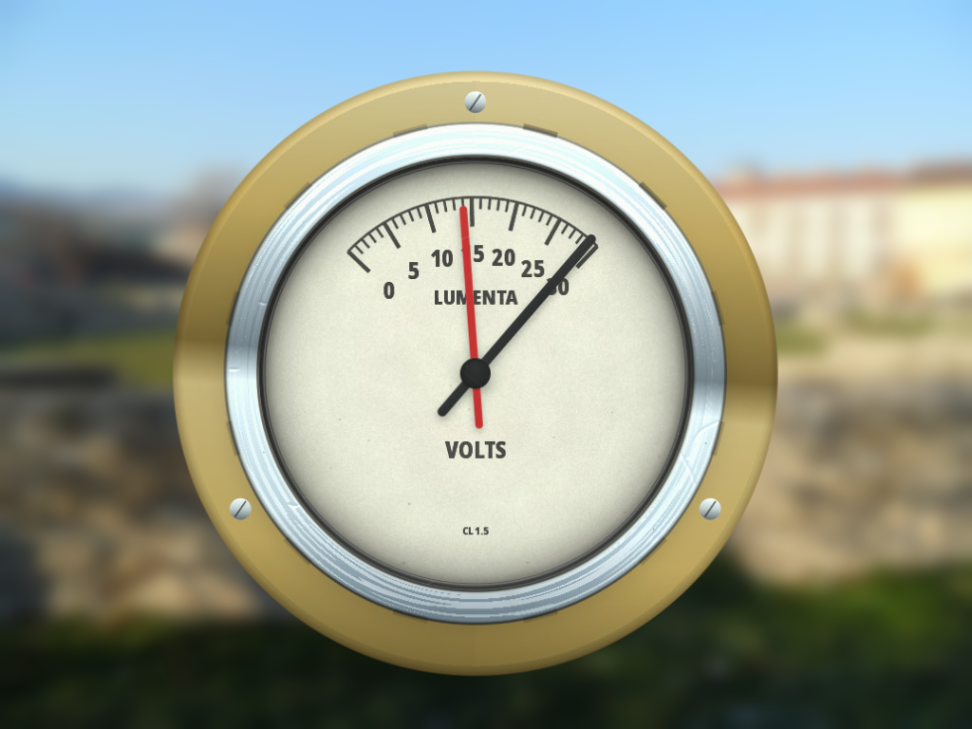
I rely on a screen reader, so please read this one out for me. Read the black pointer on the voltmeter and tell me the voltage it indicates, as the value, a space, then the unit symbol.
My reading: 29 V
